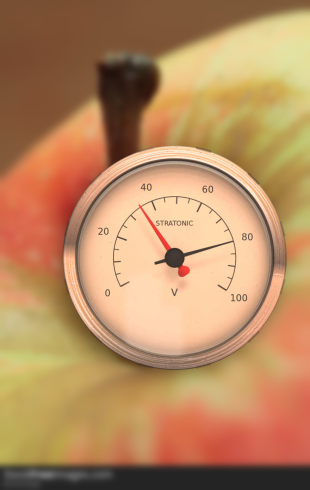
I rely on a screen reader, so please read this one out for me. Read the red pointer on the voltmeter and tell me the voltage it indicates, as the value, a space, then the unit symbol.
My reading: 35 V
